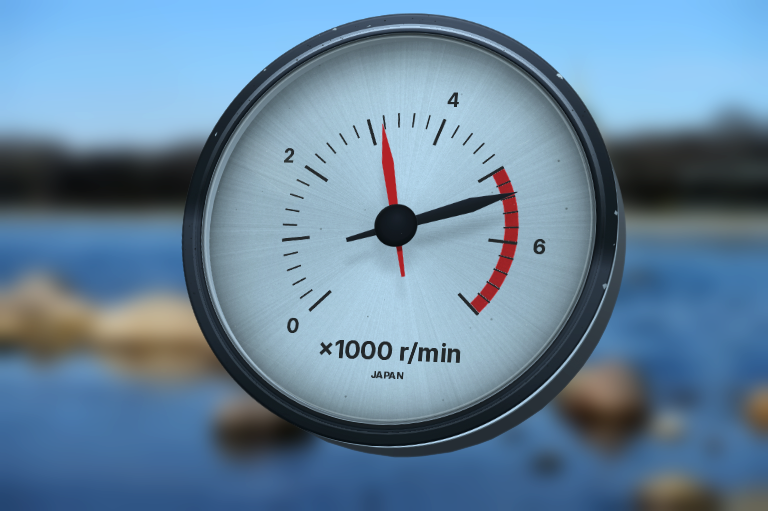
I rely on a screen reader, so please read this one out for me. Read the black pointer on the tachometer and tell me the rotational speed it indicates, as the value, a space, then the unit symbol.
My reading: 5400 rpm
